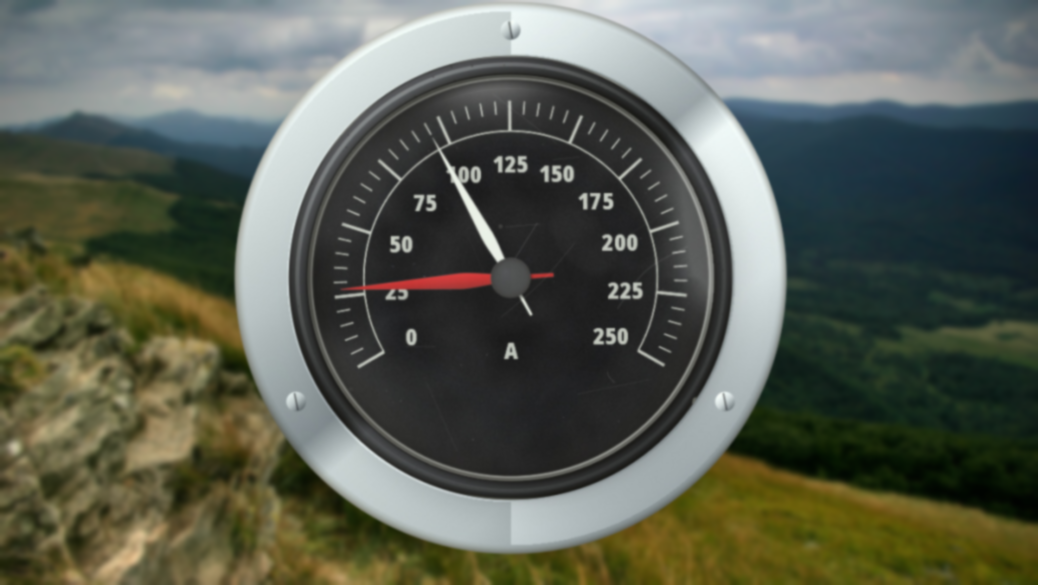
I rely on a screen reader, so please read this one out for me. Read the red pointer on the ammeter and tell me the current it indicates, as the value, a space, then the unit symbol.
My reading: 27.5 A
